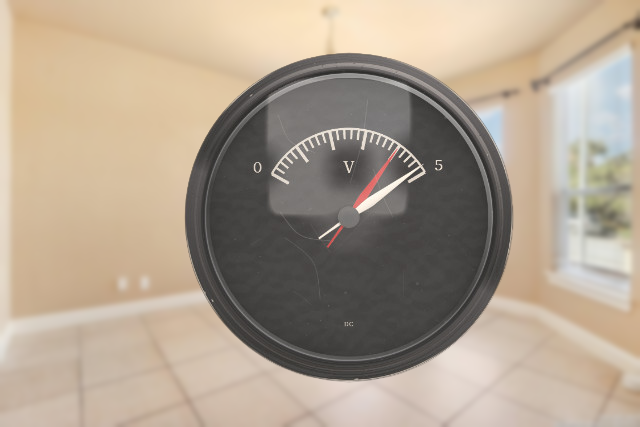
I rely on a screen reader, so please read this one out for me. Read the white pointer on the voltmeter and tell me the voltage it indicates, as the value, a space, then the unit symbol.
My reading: 4.8 V
